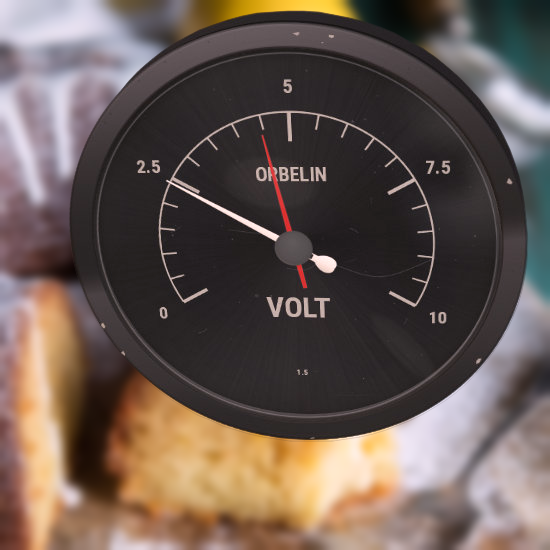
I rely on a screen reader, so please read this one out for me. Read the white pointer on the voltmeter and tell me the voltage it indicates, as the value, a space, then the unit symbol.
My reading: 2.5 V
